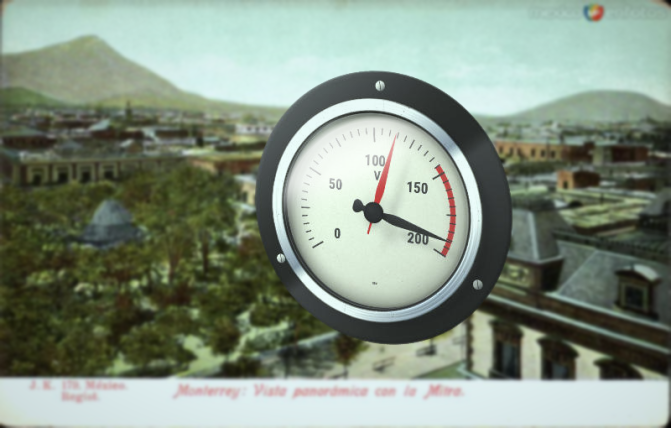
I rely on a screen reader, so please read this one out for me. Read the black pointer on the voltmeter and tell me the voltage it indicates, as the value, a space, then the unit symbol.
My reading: 190 V
